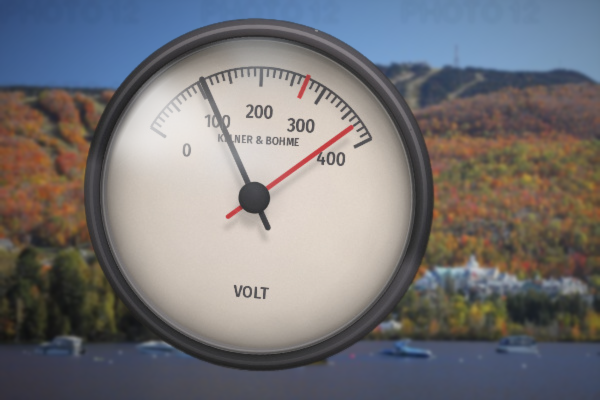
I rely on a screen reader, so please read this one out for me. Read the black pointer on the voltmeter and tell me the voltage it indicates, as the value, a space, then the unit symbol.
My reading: 110 V
